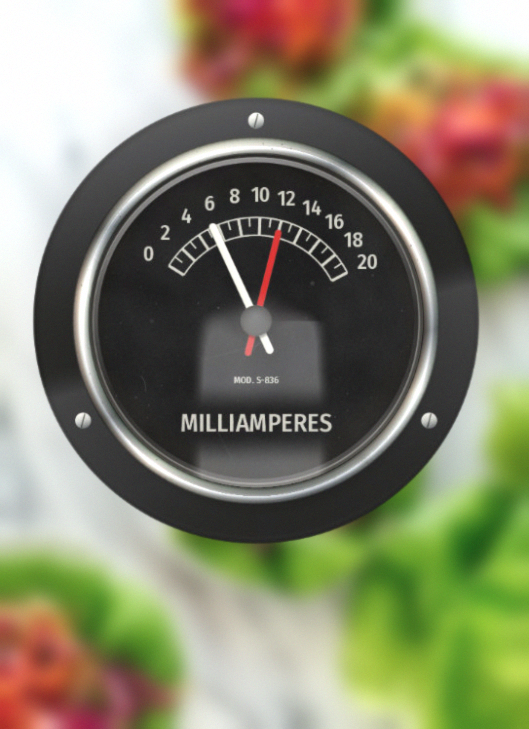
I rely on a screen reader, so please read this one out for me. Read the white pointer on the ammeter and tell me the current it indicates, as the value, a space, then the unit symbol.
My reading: 5.5 mA
